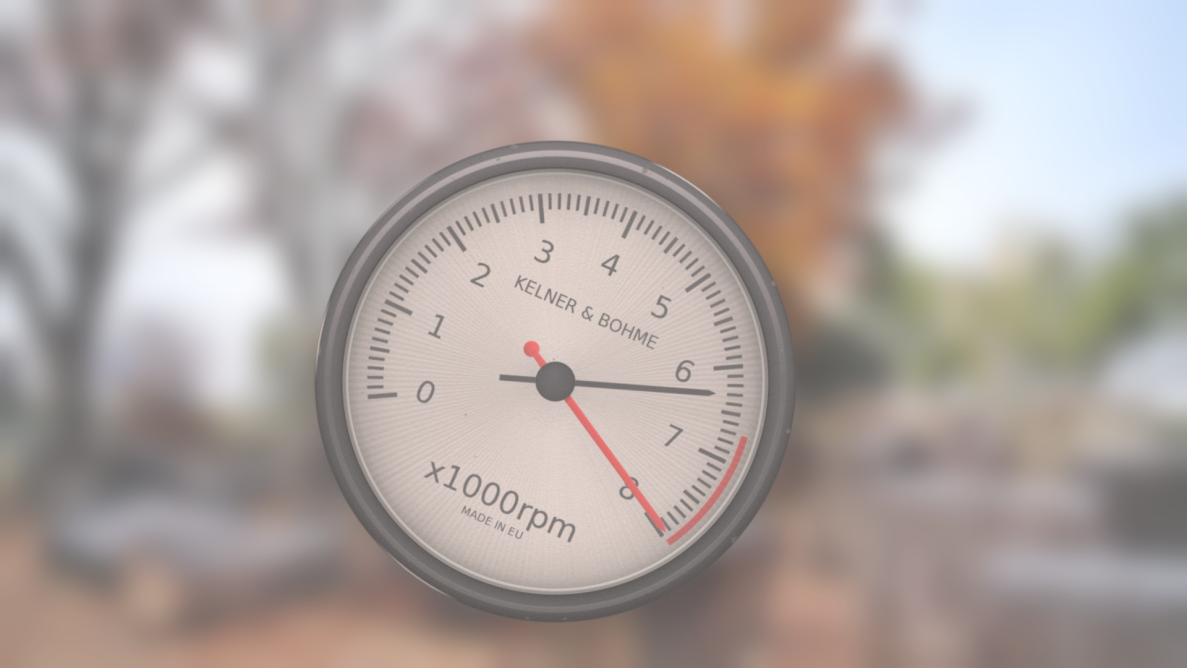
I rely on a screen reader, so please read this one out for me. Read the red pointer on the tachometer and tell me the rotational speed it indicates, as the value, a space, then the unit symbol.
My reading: 7950 rpm
